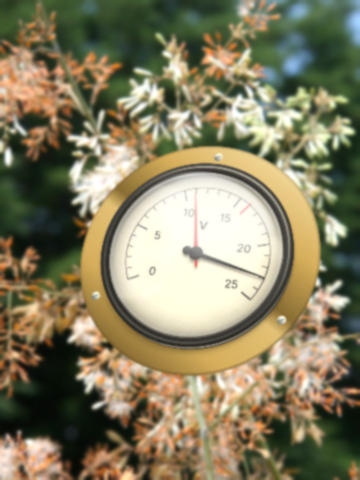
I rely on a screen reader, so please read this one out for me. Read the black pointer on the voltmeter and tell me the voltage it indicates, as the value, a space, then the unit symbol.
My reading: 23 V
